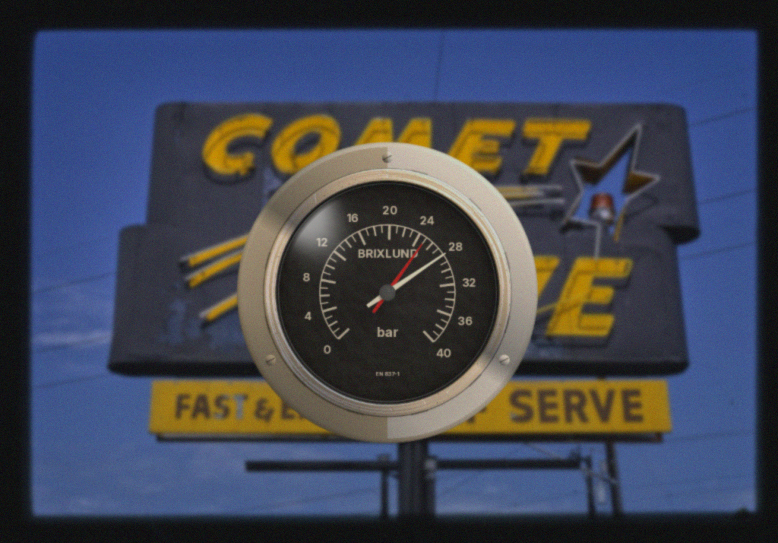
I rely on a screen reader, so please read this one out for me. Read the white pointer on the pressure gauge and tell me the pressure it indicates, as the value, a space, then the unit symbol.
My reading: 28 bar
